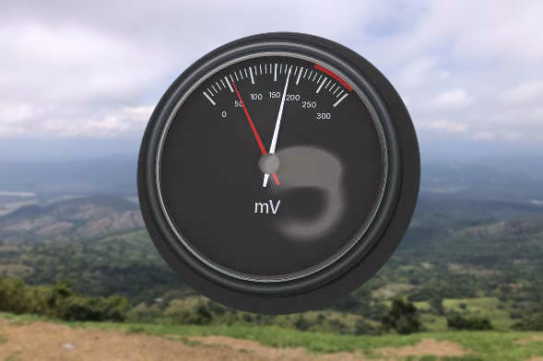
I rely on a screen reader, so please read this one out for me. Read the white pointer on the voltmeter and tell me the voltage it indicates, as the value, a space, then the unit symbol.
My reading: 180 mV
